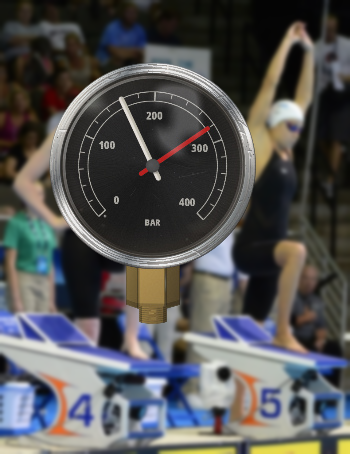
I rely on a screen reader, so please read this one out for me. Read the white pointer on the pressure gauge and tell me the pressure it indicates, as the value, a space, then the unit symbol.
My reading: 160 bar
